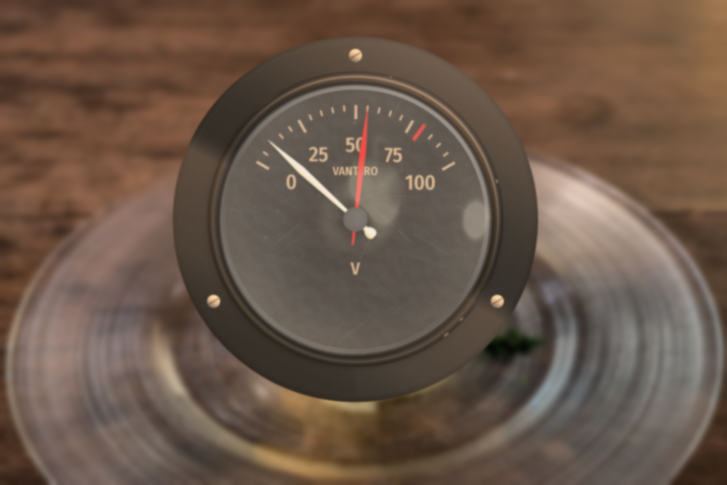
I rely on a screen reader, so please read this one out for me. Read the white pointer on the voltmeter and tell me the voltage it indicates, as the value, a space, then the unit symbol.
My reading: 10 V
